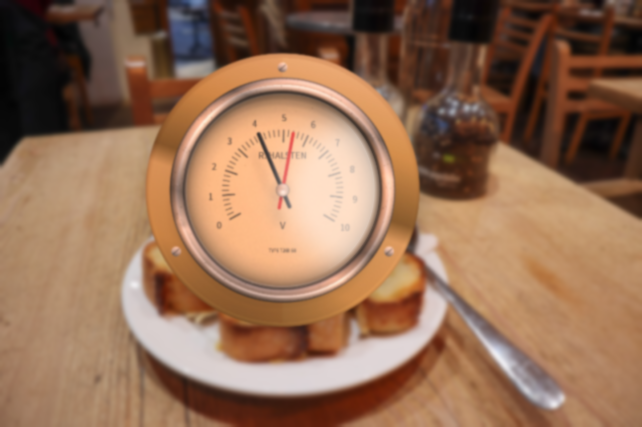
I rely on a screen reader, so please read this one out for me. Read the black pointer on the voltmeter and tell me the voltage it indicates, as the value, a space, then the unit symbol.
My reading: 4 V
